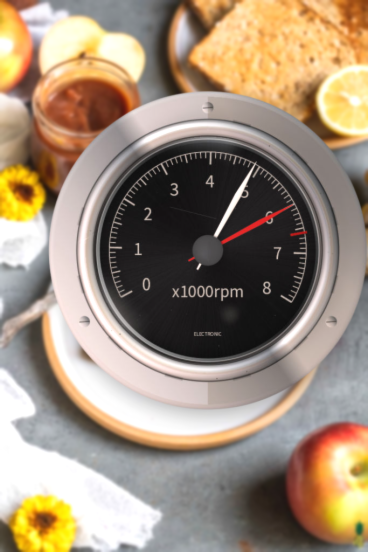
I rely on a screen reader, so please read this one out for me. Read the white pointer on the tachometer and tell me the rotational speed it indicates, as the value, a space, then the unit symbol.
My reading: 4900 rpm
